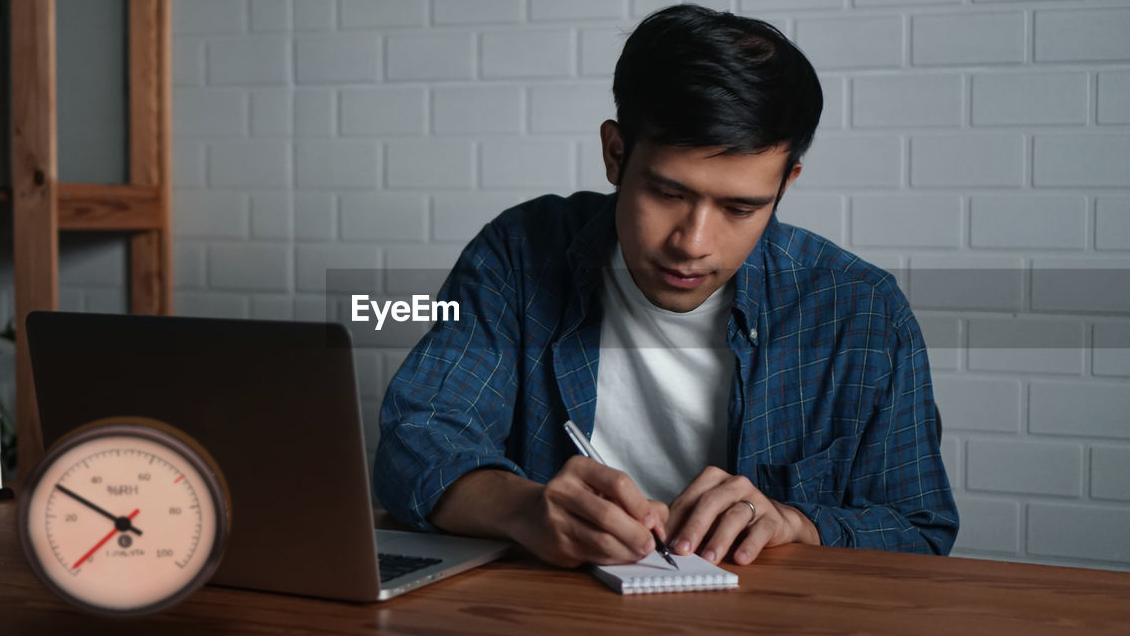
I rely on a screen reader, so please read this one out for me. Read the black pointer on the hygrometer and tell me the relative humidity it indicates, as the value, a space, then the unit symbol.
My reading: 30 %
